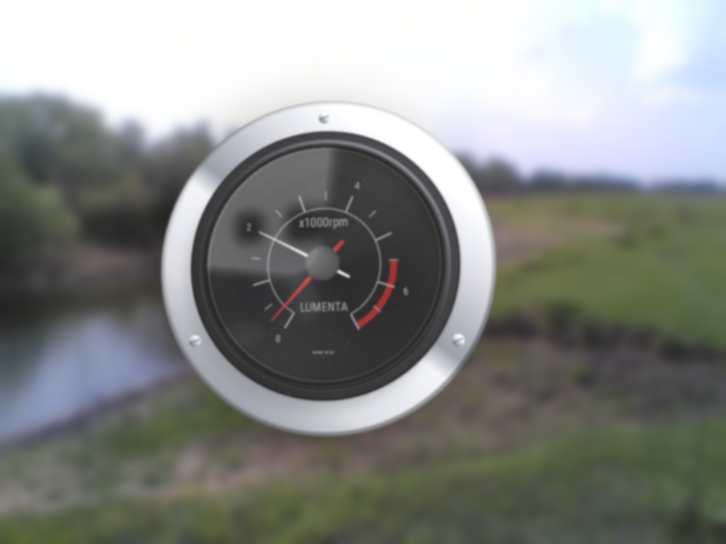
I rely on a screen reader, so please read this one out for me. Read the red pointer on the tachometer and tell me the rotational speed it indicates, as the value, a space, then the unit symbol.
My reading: 250 rpm
